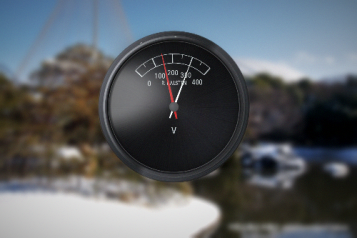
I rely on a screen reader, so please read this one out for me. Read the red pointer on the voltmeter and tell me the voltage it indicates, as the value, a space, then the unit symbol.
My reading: 150 V
